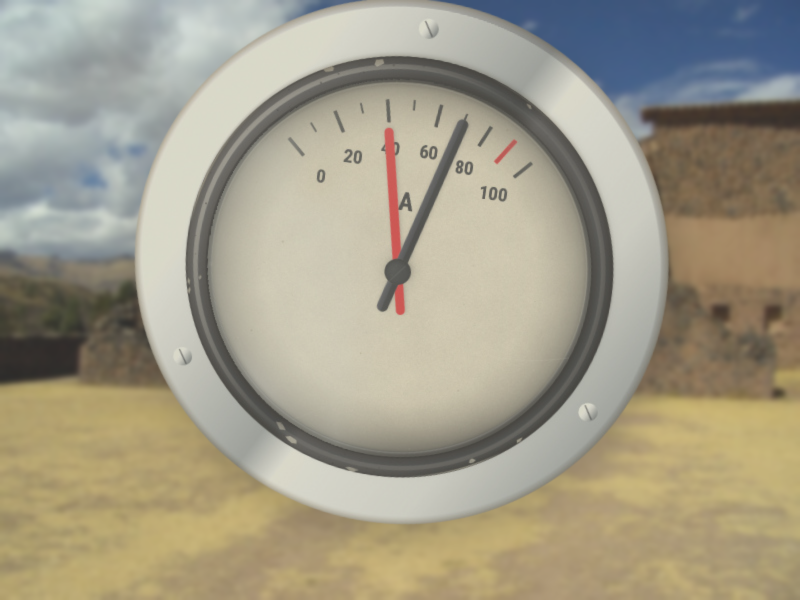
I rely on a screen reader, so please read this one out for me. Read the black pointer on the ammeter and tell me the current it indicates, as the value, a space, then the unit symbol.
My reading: 70 A
